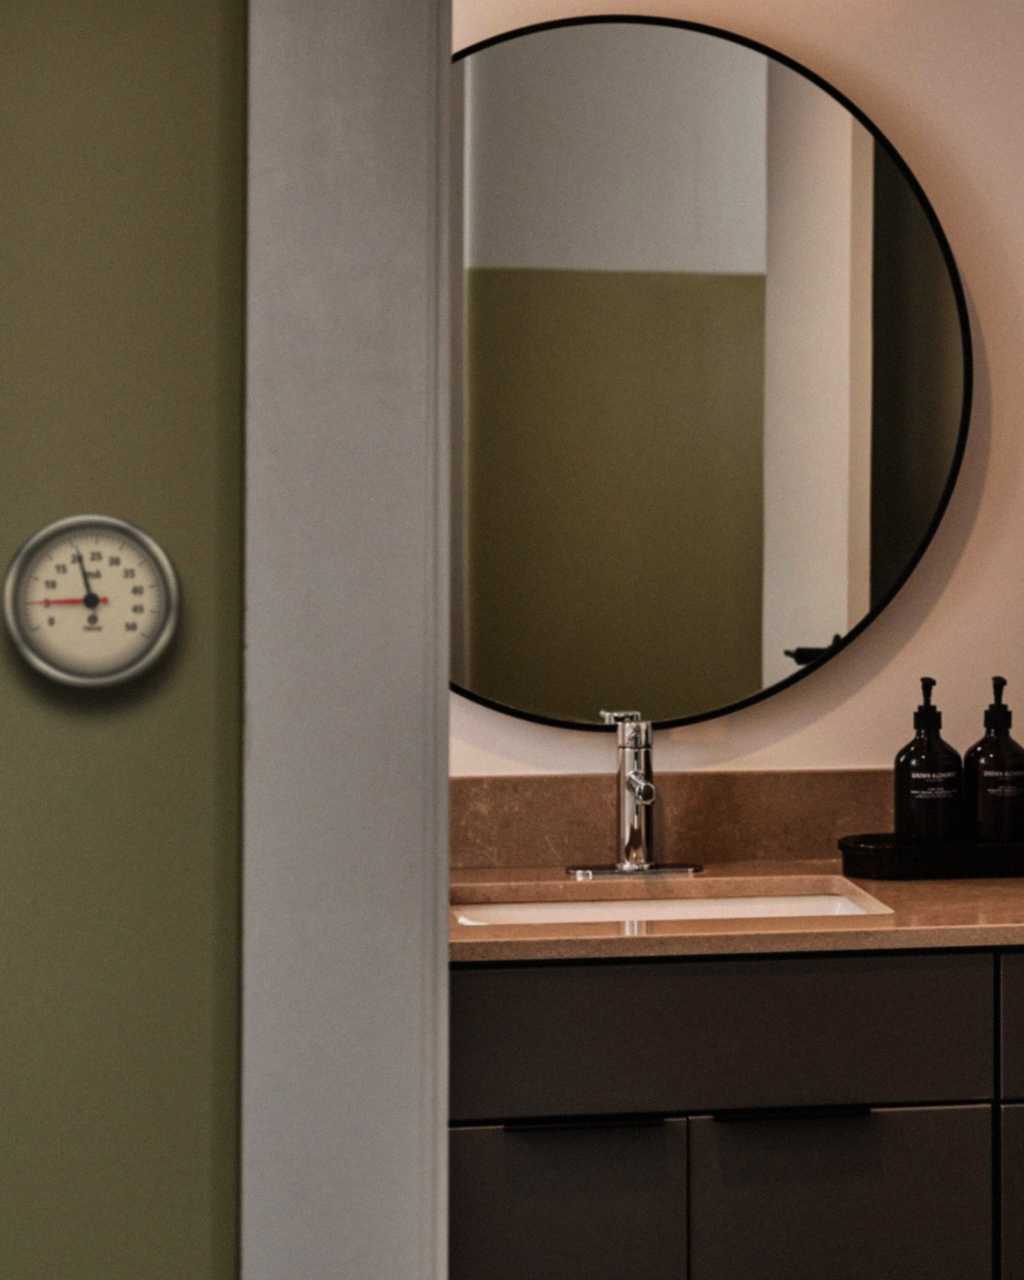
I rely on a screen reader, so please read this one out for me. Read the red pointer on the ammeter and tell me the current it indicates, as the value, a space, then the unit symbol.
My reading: 5 mA
